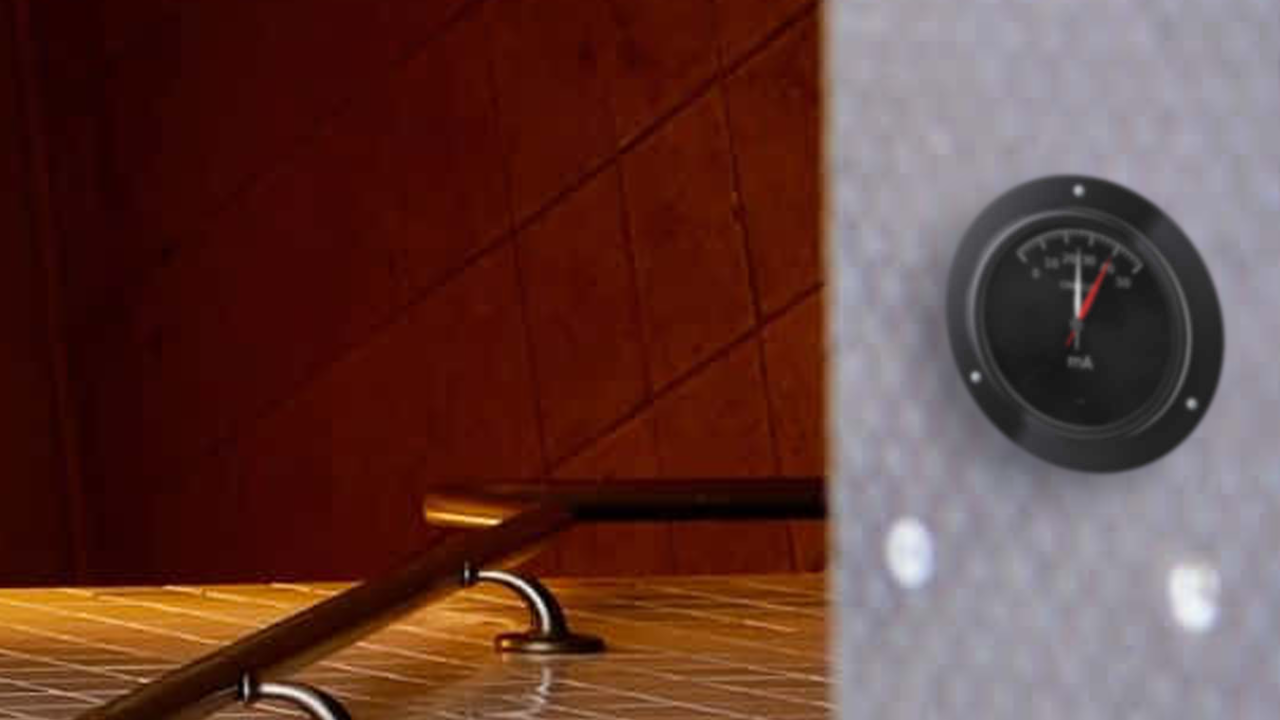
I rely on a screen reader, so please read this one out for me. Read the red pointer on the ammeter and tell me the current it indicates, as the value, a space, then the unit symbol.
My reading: 40 mA
